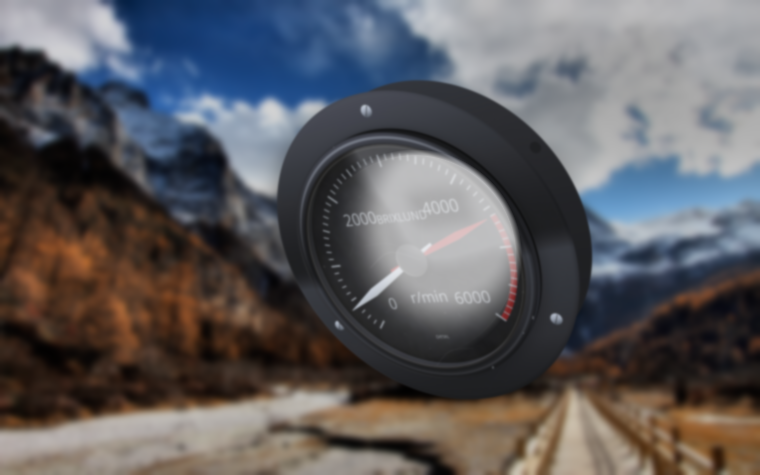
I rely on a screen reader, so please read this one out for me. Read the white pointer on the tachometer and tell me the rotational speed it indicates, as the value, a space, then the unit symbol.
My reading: 400 rpm
